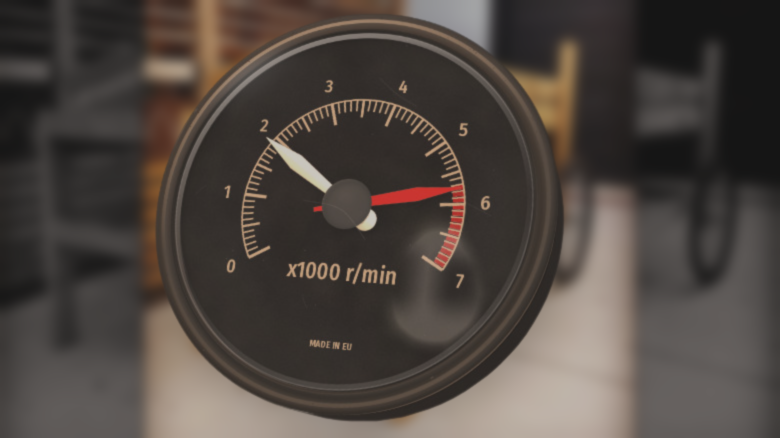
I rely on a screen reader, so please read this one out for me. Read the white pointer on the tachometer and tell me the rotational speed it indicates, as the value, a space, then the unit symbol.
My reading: 1900 rpm
